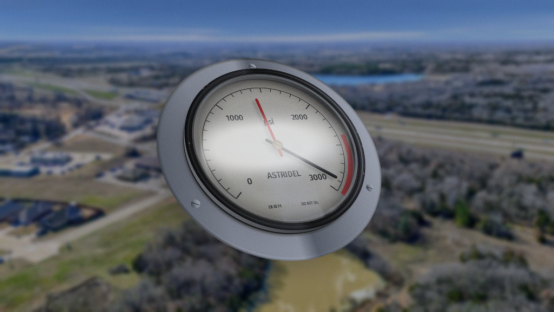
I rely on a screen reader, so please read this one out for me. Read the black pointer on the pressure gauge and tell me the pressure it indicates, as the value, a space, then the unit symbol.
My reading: 2900 psi
